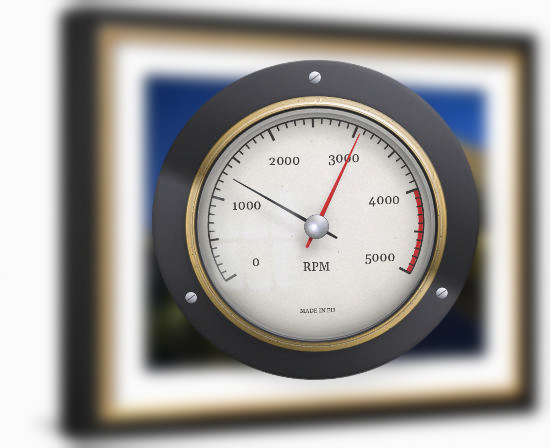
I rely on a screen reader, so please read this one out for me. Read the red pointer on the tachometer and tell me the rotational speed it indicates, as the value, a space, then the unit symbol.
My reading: 3050 rpm
